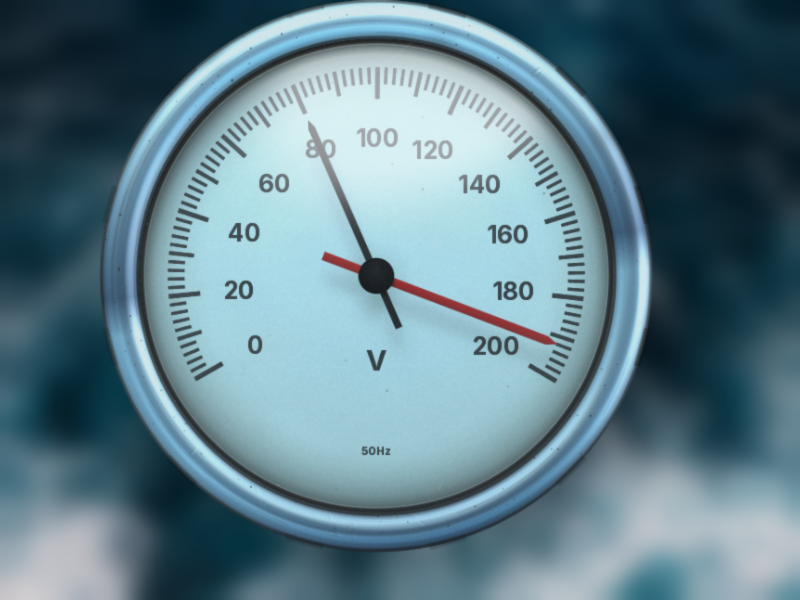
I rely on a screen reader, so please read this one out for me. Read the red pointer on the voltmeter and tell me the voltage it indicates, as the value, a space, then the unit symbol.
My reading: 192 V
